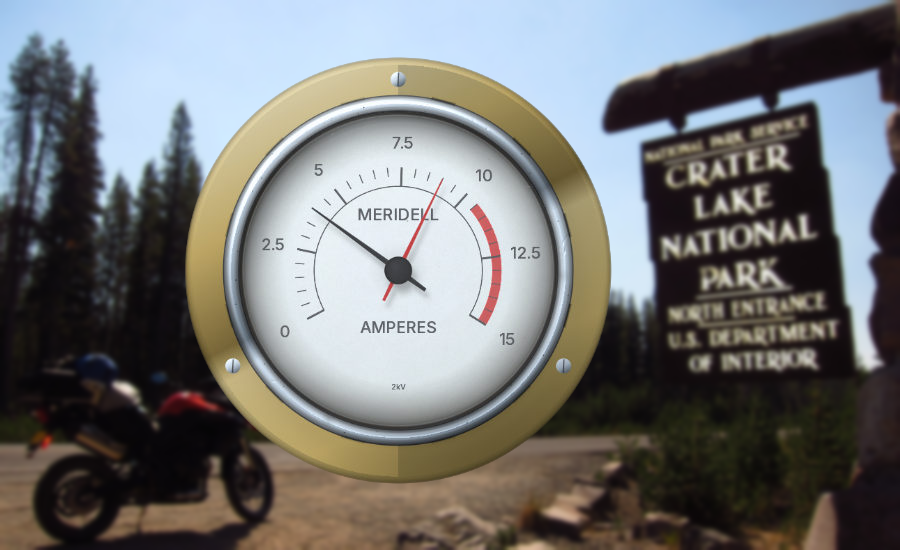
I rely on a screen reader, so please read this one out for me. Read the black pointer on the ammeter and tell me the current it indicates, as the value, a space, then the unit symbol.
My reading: 4 A
